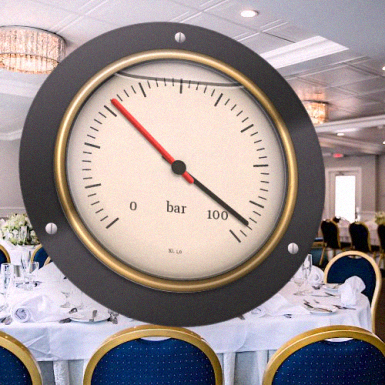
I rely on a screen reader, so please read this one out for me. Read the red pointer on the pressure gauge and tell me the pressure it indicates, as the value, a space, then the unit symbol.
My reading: 32 bar
